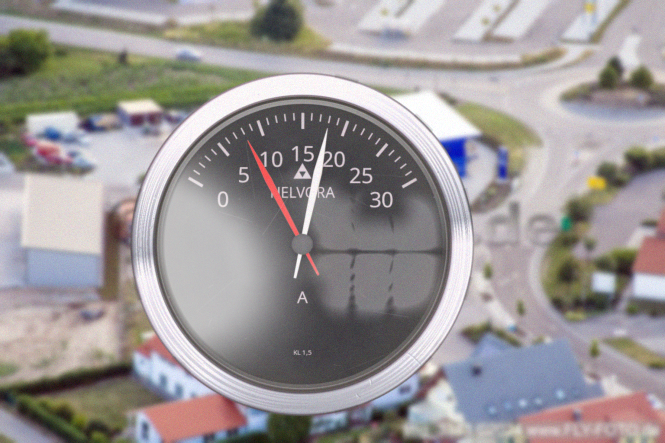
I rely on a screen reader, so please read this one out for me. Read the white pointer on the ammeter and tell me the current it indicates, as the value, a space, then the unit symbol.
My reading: 18 A
